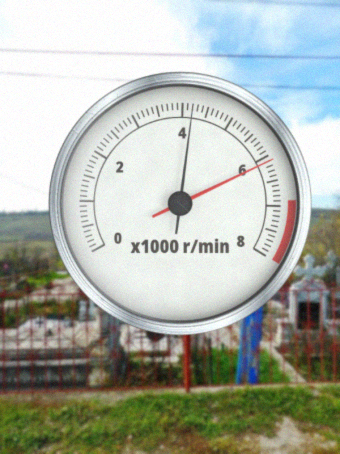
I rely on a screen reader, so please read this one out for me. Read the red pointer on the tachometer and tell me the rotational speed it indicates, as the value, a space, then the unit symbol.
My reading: 6100 rpm
